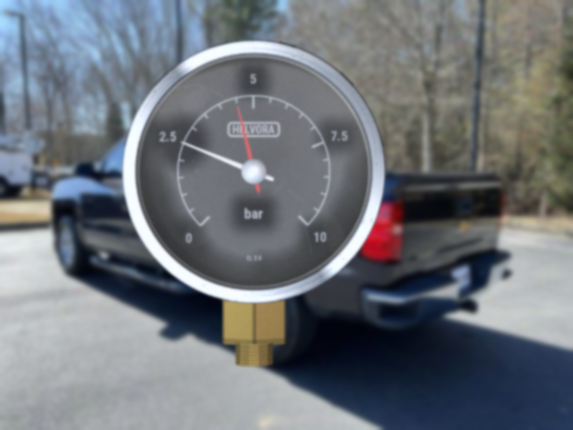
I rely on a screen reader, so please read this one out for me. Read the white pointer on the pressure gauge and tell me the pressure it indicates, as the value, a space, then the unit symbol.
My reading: 2.5 bar
